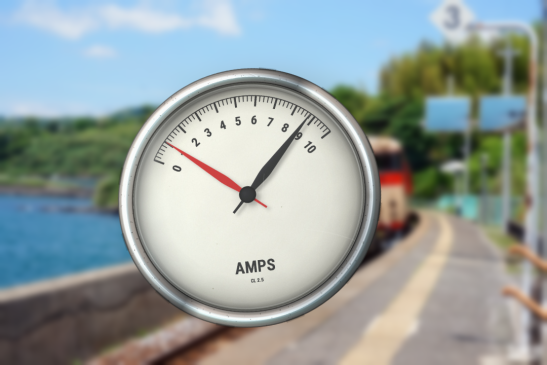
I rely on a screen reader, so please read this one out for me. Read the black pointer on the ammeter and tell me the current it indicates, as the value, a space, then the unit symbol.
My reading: 8.8 A
